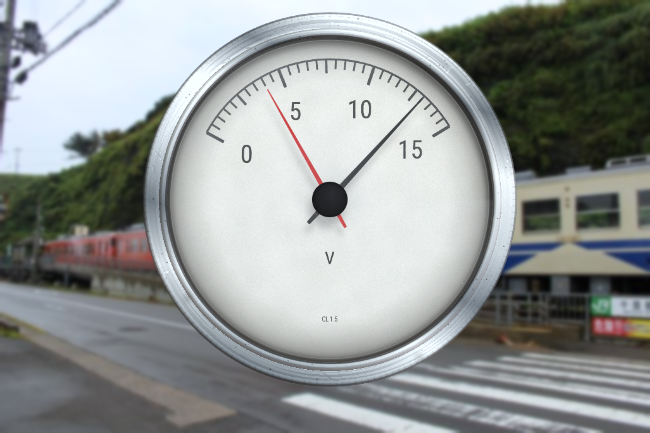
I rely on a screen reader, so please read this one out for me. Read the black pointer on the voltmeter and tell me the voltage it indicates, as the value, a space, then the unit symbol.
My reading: 13 V
